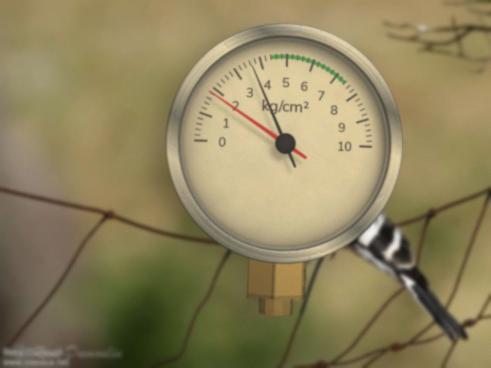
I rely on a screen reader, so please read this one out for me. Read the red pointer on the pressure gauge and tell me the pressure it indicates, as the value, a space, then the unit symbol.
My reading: 1.8 kg/cm²
